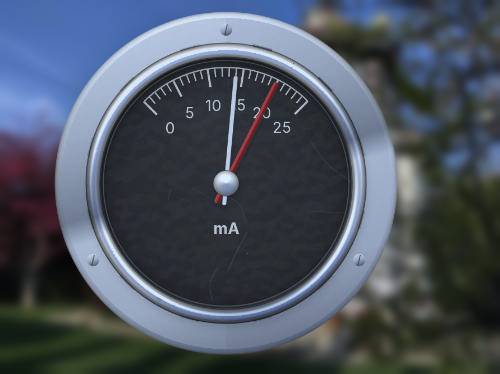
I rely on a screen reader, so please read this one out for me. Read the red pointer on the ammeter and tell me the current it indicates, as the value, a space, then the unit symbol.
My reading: 20 mA
